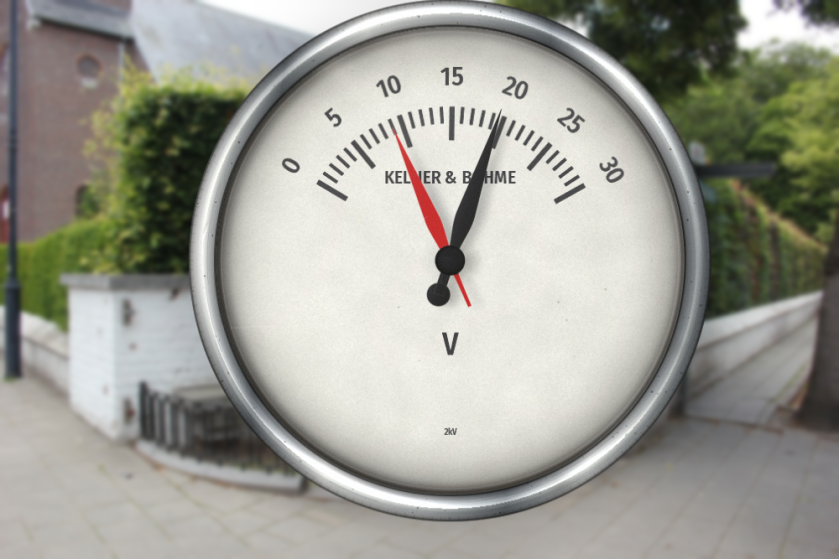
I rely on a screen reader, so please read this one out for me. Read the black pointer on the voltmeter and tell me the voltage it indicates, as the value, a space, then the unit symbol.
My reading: 19.5 V
